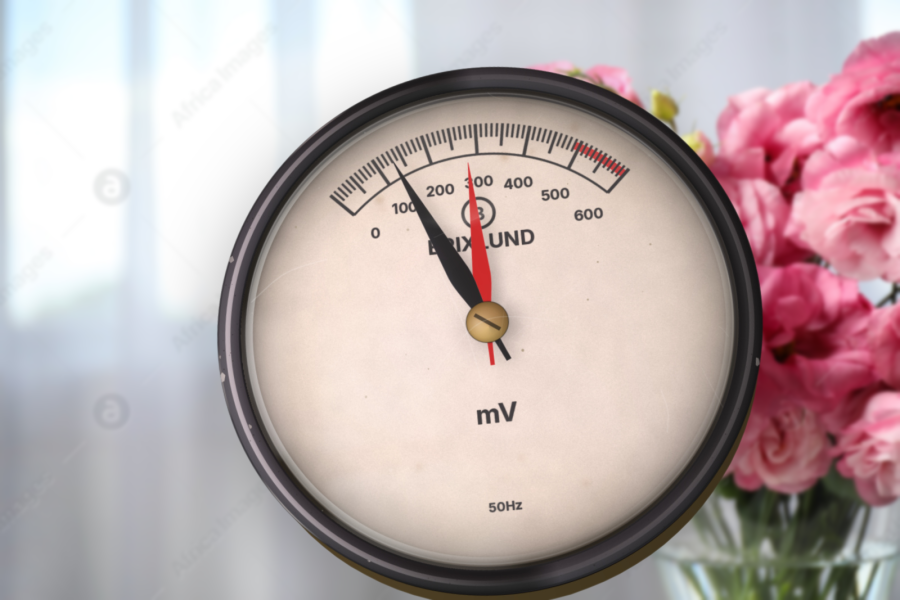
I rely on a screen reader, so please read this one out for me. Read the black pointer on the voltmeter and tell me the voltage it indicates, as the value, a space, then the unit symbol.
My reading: 130 mV
